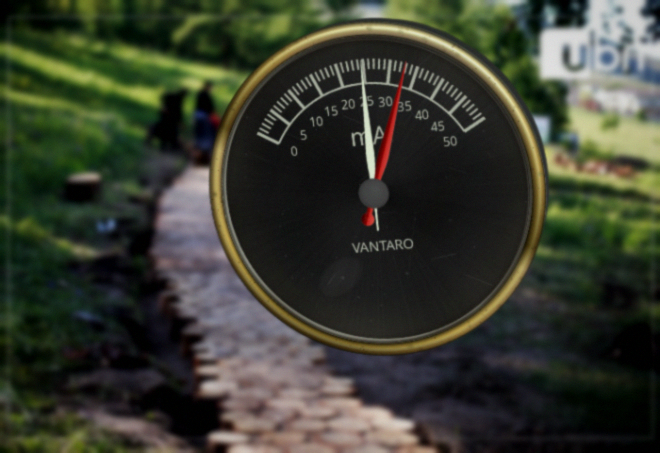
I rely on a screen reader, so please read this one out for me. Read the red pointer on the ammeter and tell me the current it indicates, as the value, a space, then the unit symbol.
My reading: 33 mA
